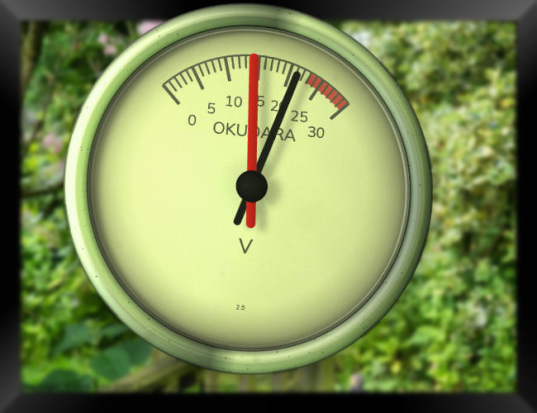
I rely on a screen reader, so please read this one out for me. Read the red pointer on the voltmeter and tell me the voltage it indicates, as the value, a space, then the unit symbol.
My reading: 14 V
